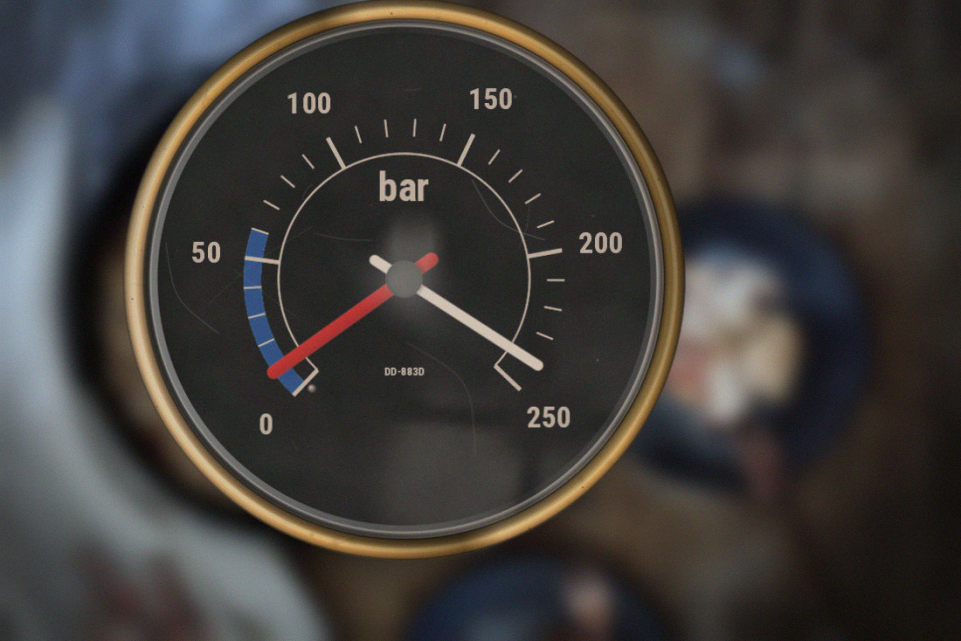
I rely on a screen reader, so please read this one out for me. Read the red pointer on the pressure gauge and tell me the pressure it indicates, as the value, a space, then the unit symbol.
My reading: 10 bar
